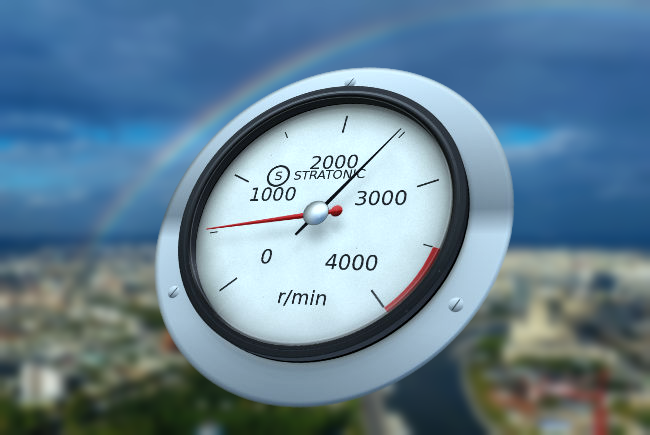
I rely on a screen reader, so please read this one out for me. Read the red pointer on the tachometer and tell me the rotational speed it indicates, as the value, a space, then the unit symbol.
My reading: 500 rpm
